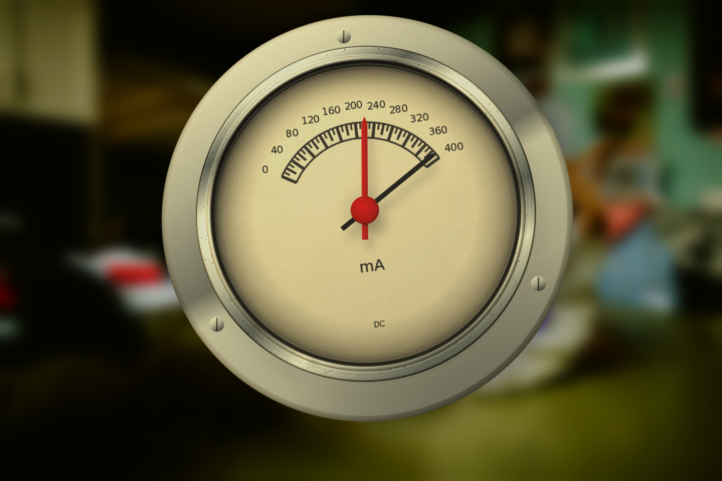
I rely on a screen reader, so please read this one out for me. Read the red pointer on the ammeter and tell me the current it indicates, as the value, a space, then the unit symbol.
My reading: 220 mA
